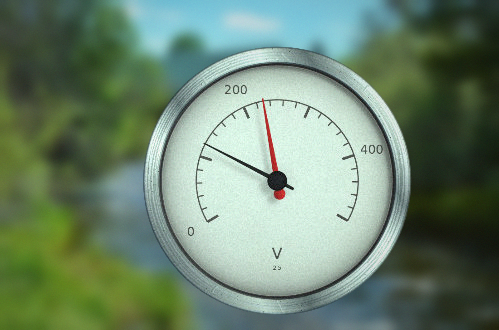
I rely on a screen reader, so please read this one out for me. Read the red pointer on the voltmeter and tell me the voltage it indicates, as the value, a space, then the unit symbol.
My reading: 230 V
